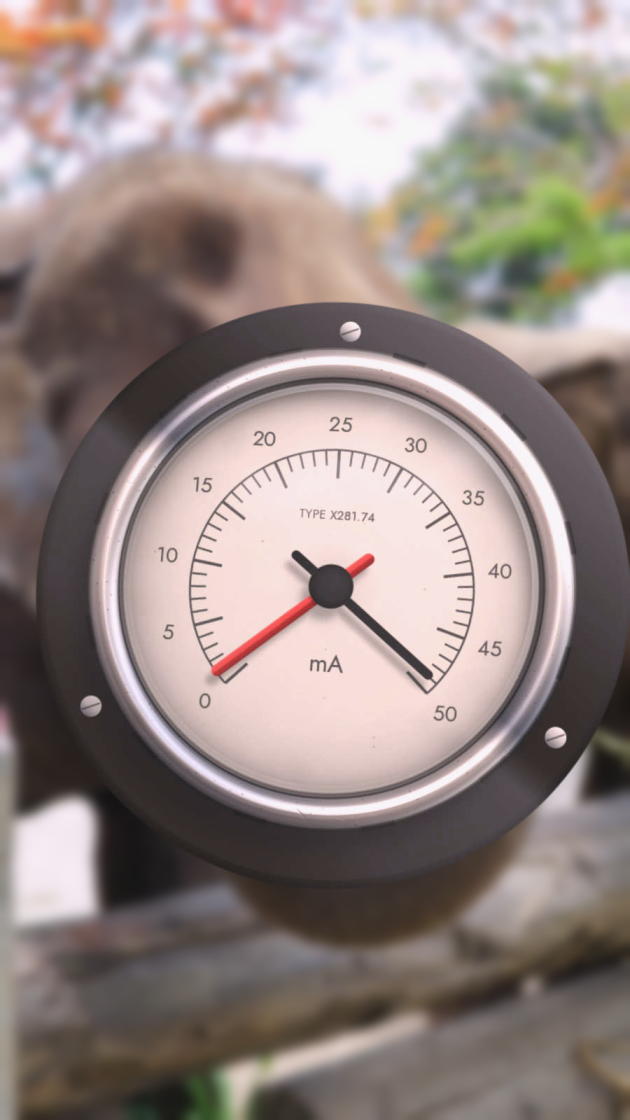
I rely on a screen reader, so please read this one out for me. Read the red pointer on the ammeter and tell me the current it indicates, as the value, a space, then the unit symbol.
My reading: 1 mA
